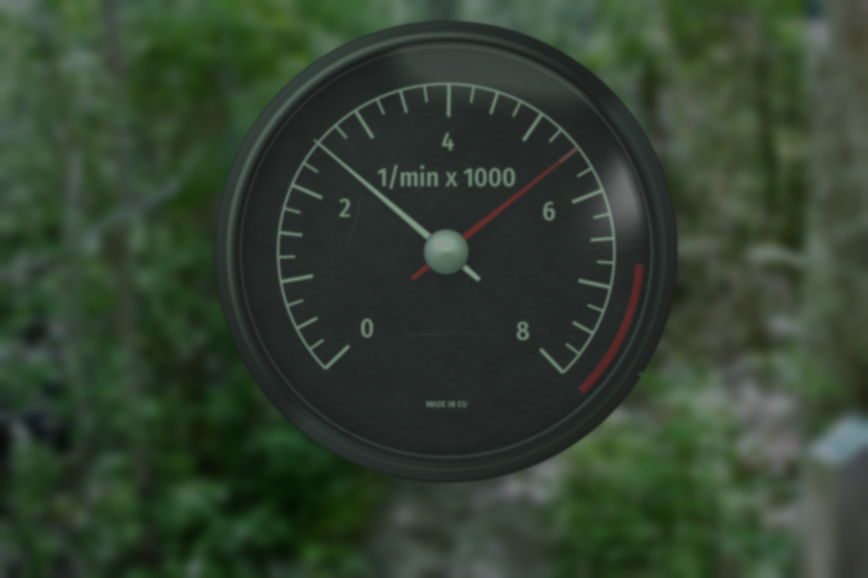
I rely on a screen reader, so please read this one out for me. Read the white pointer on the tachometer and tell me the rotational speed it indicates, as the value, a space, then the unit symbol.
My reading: 2500 rpm
